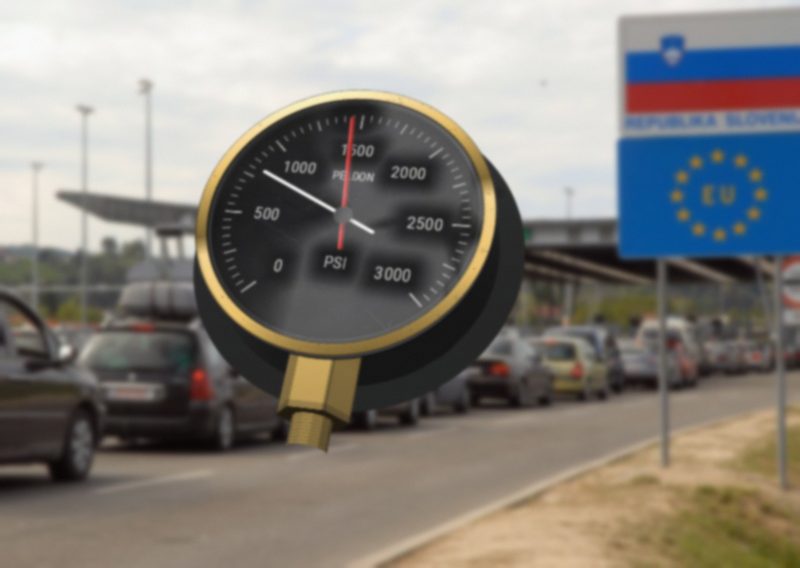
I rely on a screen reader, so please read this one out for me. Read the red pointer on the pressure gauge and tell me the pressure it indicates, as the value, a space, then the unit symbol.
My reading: 1450 psi
